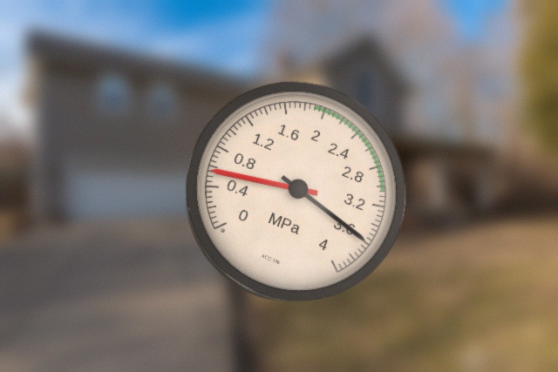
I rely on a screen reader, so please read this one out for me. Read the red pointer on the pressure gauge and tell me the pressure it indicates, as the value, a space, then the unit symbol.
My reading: 0.55 MPa
